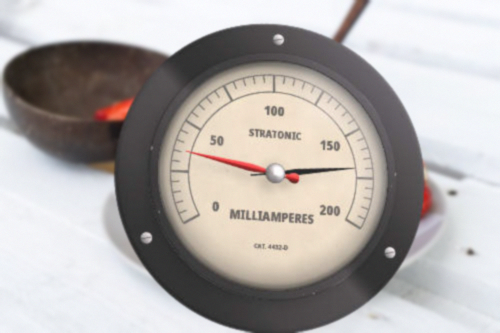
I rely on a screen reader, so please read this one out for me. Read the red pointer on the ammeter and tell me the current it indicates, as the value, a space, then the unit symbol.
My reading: 35 mA
